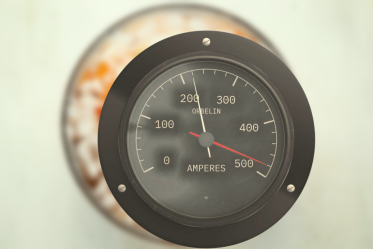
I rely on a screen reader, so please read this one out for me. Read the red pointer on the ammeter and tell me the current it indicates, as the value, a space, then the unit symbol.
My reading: 480 A
